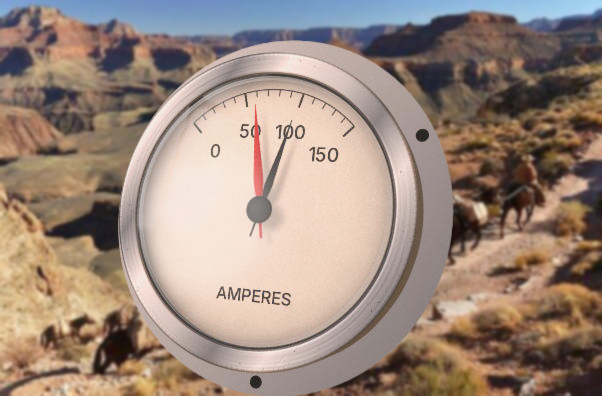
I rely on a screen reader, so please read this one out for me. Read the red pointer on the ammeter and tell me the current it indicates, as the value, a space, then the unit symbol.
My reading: 60 A
